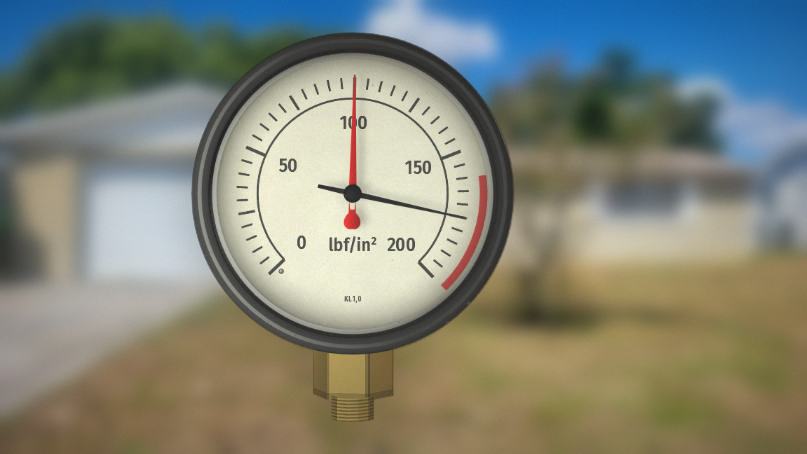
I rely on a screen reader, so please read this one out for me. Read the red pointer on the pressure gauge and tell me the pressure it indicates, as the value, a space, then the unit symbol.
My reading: 100 psi
